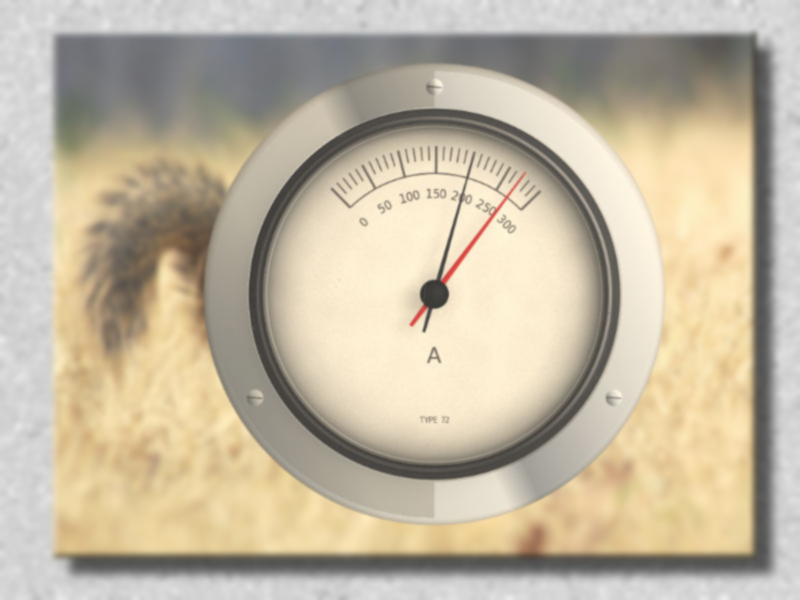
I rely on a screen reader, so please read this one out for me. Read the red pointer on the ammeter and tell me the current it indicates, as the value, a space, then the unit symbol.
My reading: 270 A
